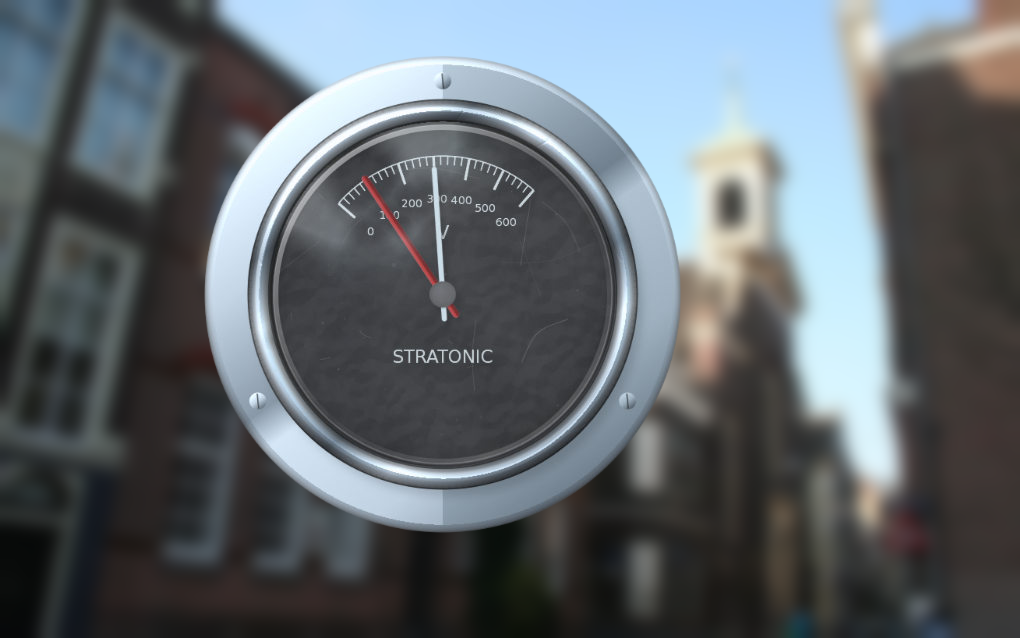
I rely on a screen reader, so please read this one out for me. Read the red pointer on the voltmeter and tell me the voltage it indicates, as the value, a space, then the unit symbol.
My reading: 100 V
